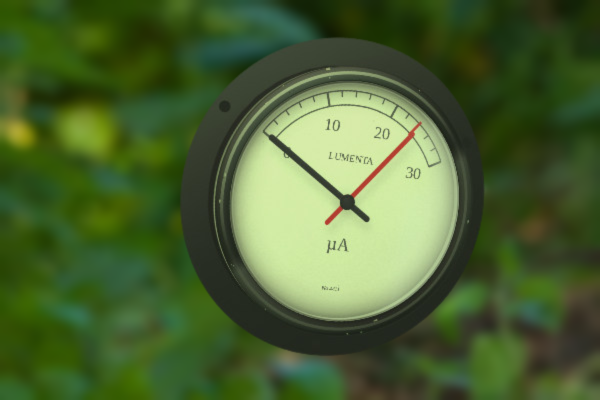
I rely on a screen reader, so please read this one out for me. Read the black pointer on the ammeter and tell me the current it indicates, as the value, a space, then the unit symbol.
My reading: 0 µA
